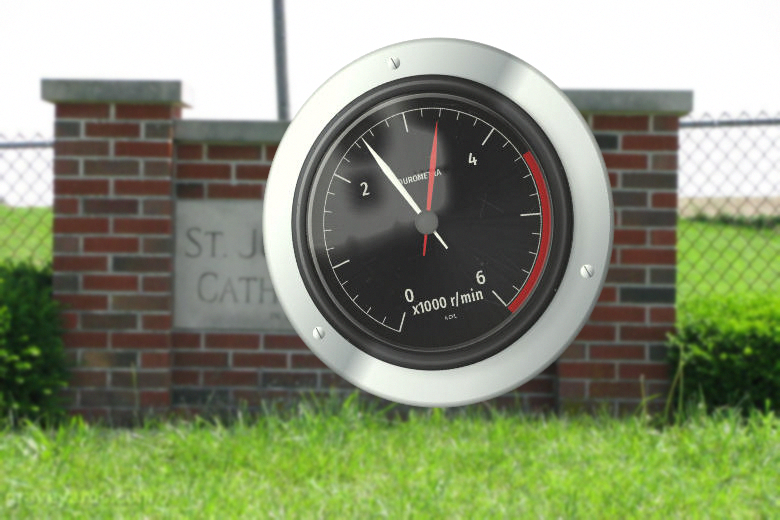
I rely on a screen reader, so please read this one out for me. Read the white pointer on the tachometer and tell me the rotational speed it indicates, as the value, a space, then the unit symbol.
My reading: 2500 rpm
